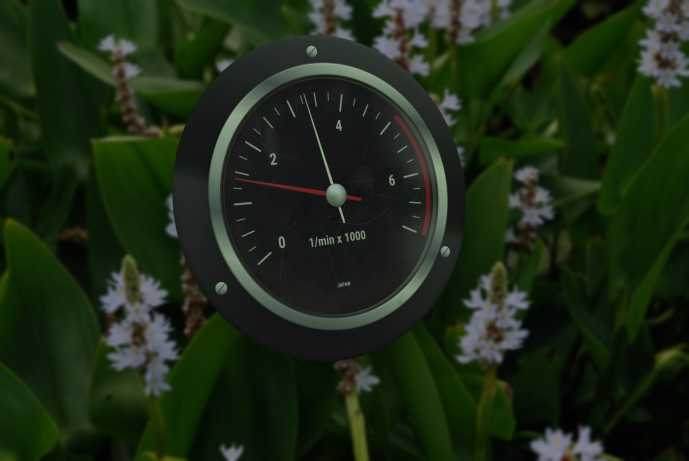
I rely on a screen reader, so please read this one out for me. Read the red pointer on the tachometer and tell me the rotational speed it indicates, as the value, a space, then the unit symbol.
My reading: 1375 rpm
